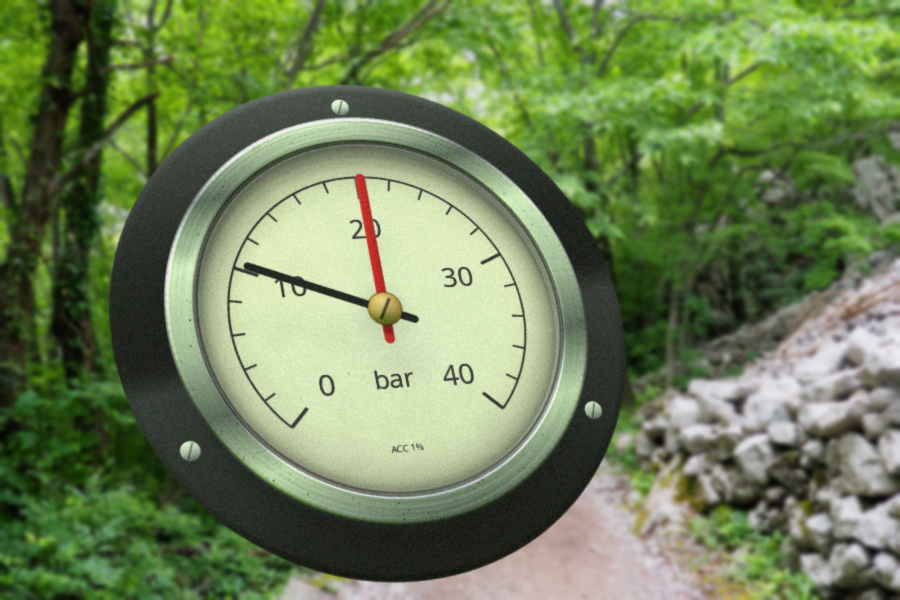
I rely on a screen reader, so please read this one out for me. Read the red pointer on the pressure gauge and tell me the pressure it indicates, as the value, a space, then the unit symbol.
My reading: 20 bar
